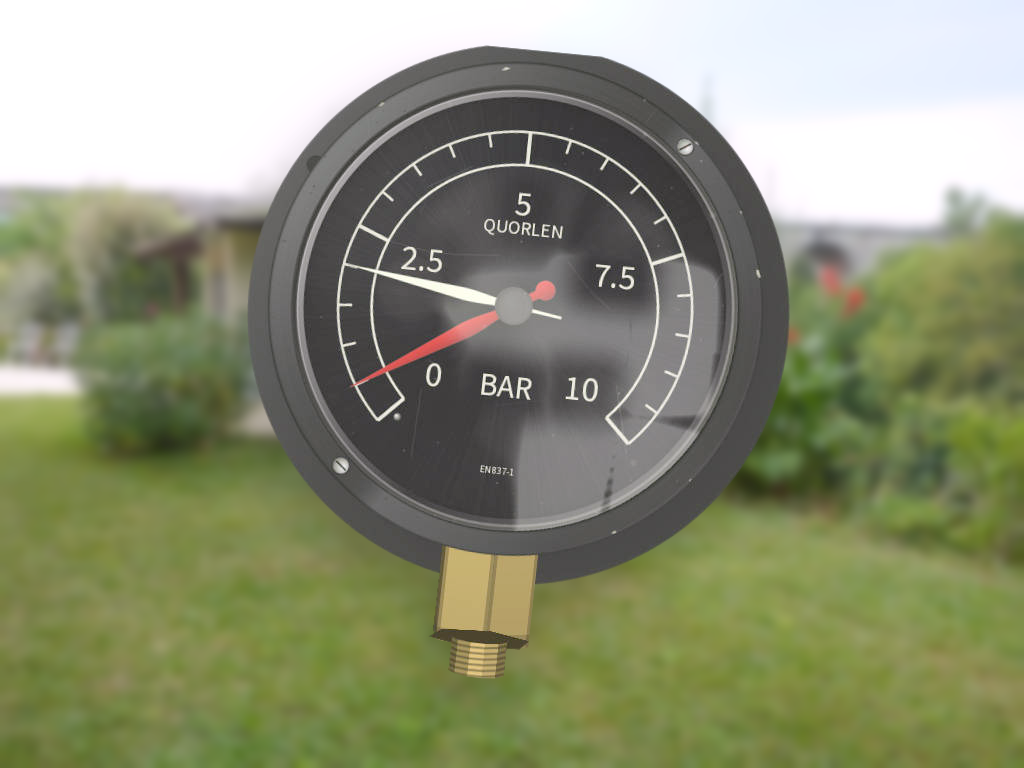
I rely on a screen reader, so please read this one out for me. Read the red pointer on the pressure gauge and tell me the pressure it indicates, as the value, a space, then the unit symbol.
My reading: 0.5 bar
